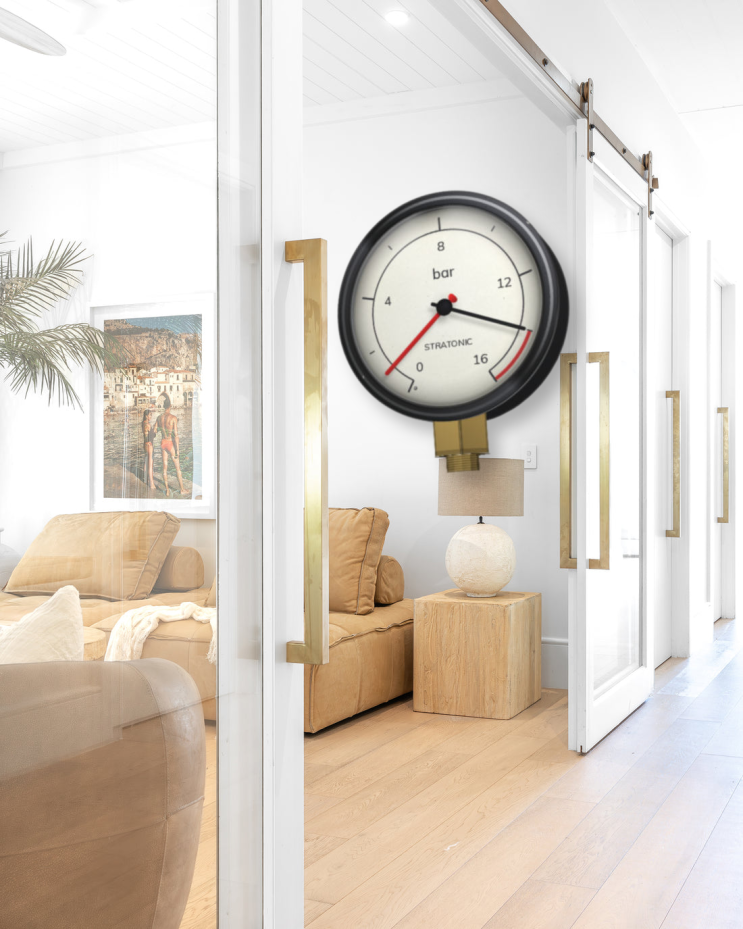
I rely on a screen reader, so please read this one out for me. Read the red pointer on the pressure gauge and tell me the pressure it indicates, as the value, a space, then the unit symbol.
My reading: 1 bar
